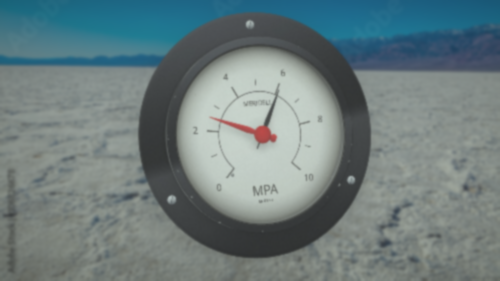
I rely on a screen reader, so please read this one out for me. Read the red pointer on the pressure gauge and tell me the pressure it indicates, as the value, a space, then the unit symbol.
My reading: 2.5 MPa
